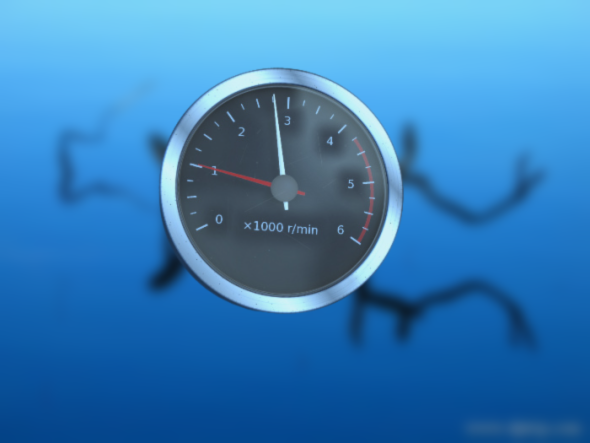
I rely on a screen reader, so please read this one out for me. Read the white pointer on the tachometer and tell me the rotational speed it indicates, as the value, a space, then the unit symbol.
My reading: 2750 rpm
